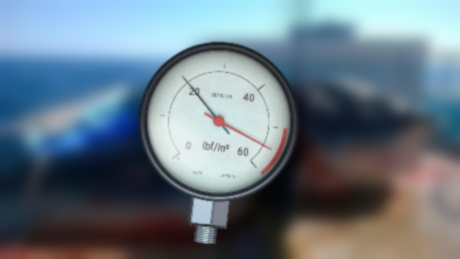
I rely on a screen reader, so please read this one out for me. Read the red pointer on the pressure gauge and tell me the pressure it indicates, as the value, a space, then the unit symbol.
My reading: 55 psi
